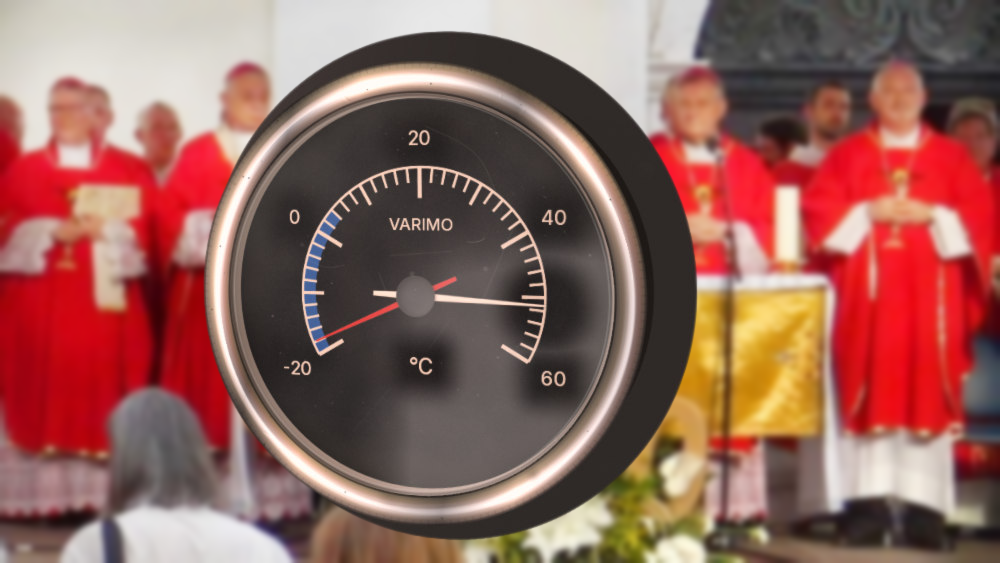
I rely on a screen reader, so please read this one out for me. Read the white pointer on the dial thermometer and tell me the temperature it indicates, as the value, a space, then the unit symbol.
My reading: 51 °C
